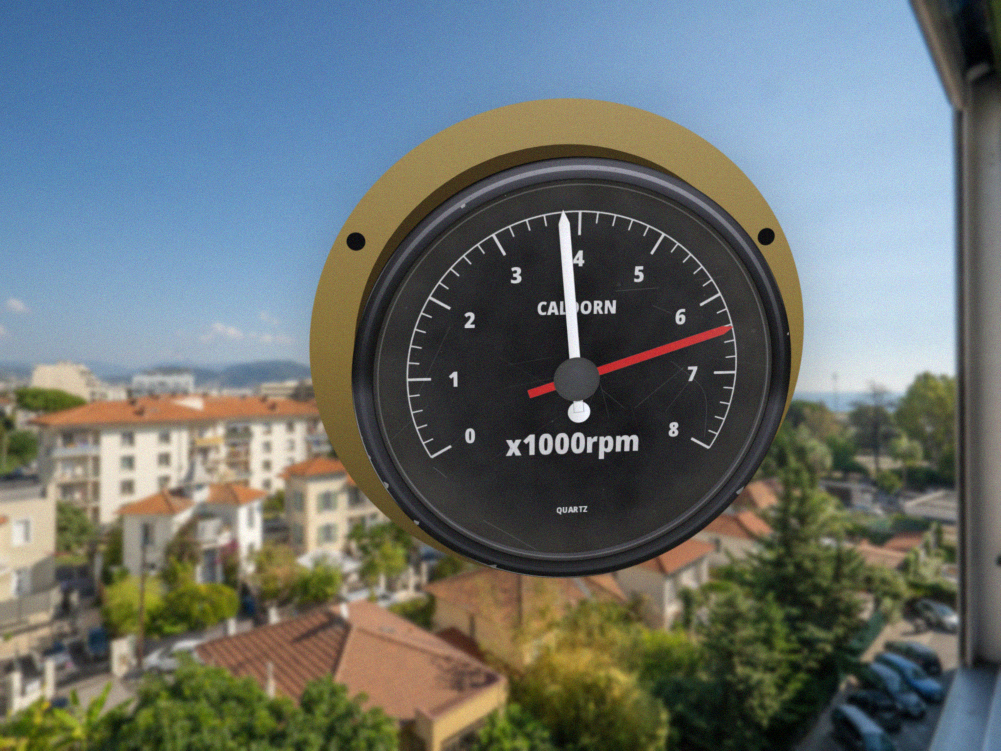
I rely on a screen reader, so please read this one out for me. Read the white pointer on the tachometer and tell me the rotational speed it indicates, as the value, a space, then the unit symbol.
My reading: 3800 rpm
